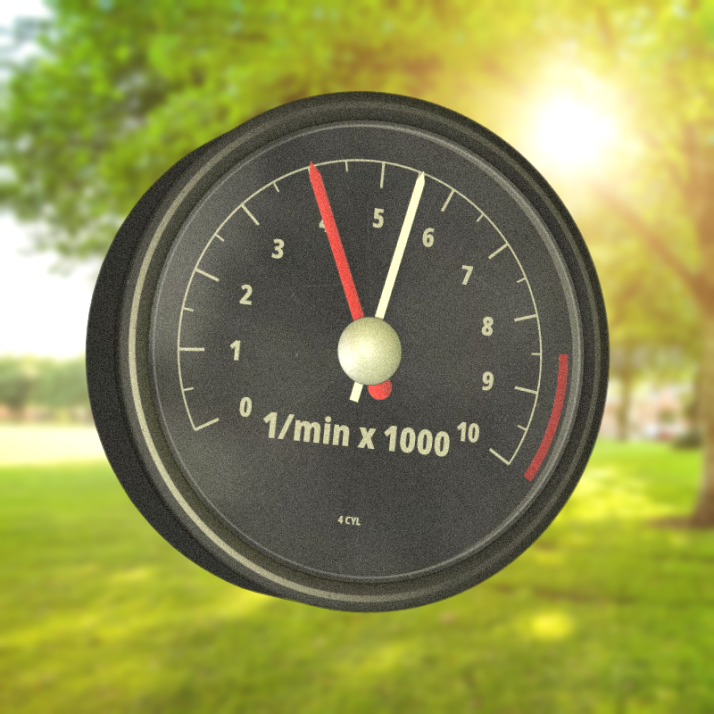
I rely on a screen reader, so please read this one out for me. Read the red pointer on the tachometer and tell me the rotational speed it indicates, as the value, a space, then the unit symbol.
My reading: 4000 rpm
